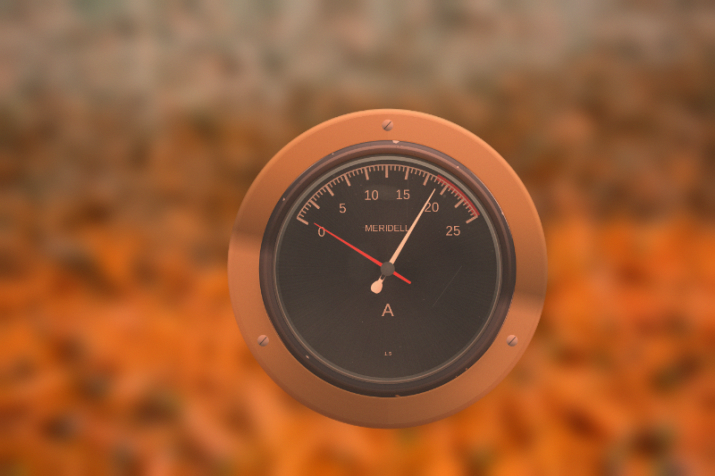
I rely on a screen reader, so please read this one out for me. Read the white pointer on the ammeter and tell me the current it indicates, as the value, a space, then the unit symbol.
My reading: 19 A
